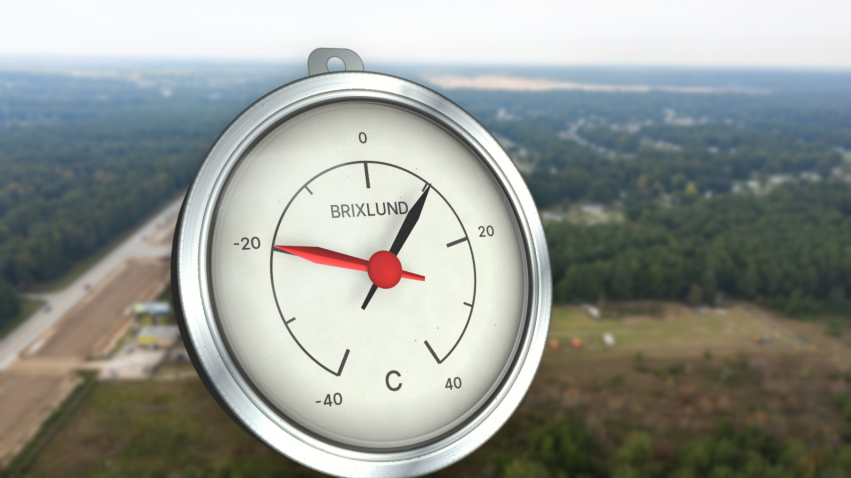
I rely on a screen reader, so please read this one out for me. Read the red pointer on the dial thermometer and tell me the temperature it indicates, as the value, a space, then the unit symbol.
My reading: -20 °C
